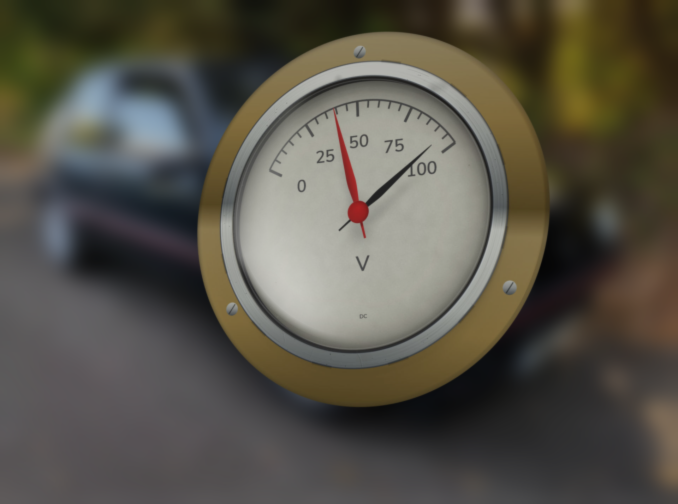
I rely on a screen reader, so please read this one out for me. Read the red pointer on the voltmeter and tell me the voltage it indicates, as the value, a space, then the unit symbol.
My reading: 40 V
